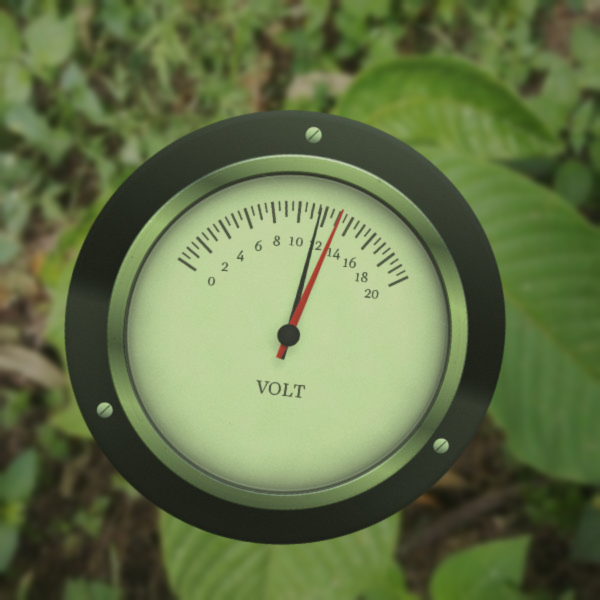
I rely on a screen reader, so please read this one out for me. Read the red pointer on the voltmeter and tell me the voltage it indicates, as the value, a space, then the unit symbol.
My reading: 13 V
